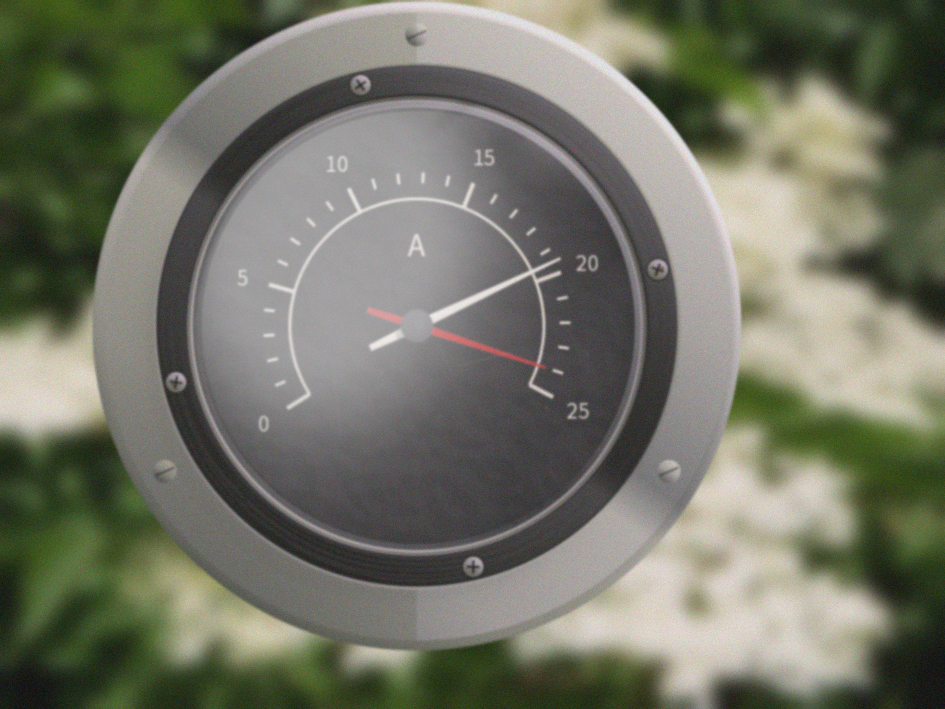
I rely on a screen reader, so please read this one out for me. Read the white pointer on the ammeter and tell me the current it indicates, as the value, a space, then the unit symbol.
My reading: 19.5 A
